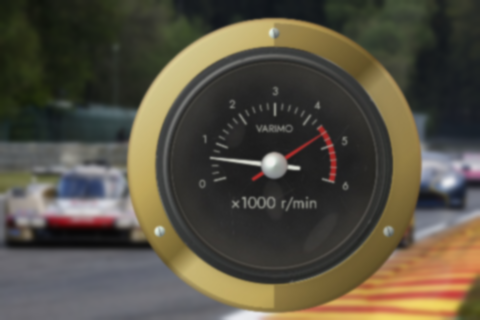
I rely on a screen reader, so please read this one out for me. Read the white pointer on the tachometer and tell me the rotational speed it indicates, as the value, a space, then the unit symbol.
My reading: 600 rpm
